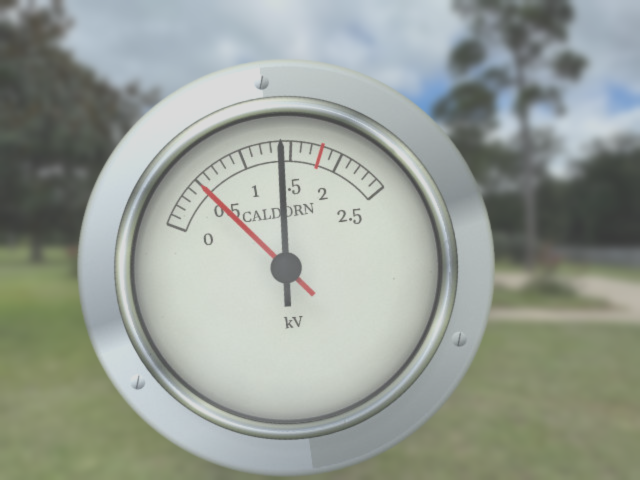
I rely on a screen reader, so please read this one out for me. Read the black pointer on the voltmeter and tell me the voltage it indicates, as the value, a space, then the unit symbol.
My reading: 1.4 kV
